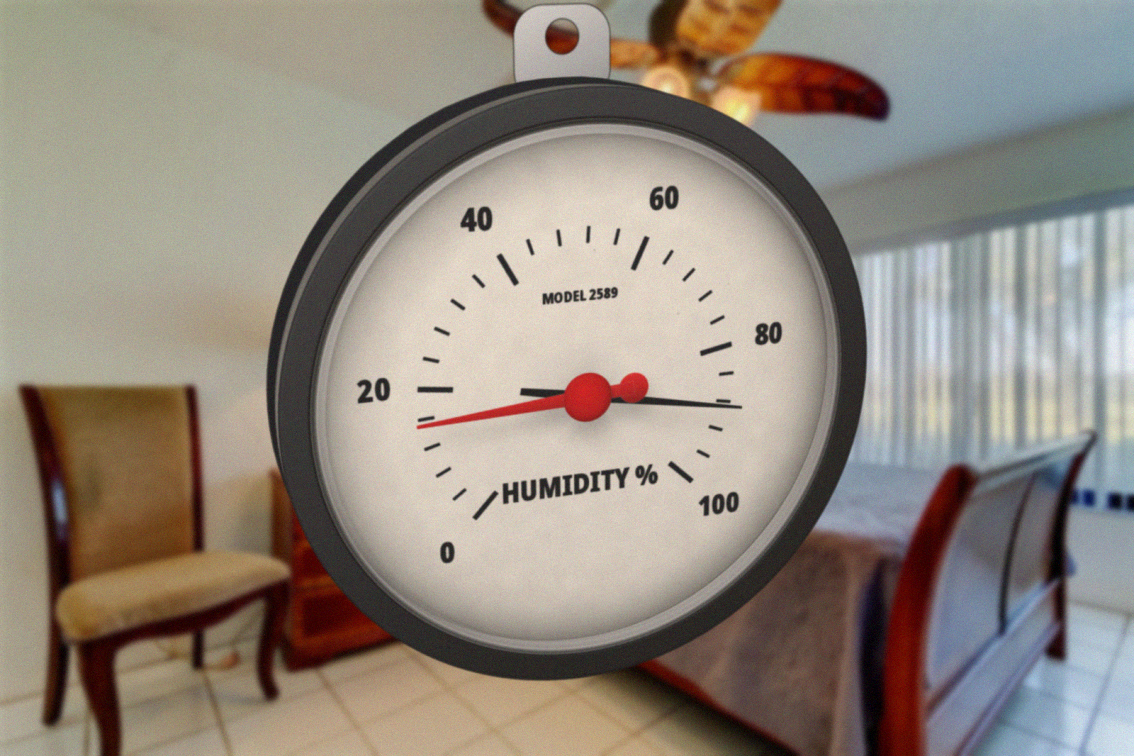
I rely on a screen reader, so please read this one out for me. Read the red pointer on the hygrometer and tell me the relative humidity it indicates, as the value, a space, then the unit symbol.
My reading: 16 %
